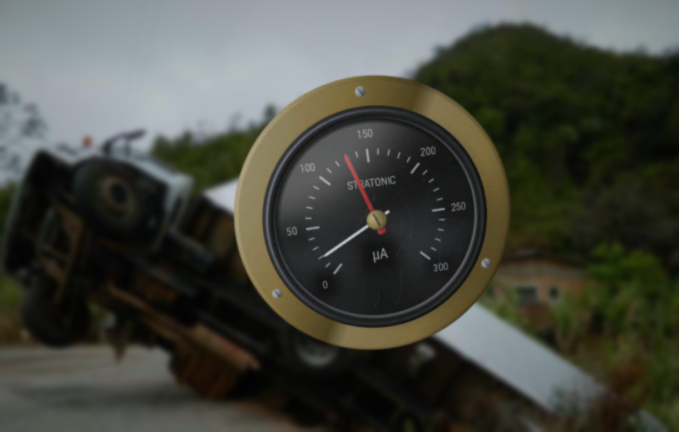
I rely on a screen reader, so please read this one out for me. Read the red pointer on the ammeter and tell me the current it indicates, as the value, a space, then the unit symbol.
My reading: 130 µA
